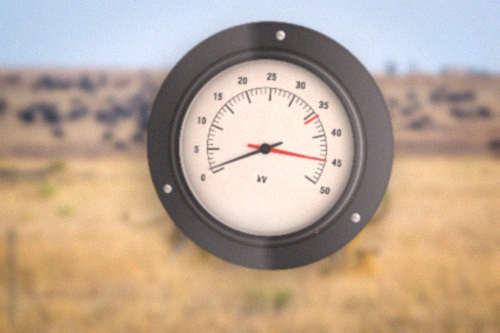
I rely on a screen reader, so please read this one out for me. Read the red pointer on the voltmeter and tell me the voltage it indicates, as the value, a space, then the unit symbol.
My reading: 45 kV
